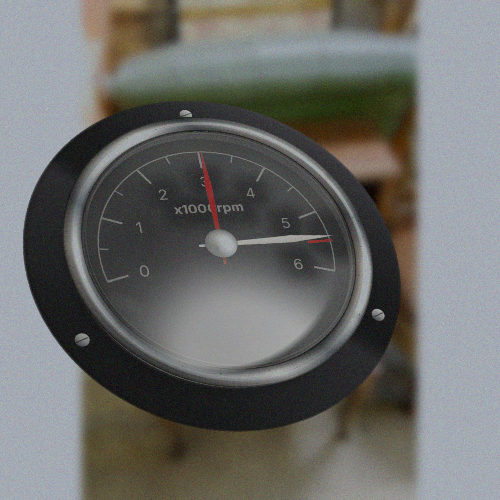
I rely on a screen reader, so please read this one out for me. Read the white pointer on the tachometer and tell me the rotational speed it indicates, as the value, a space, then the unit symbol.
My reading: 5500 rpm
